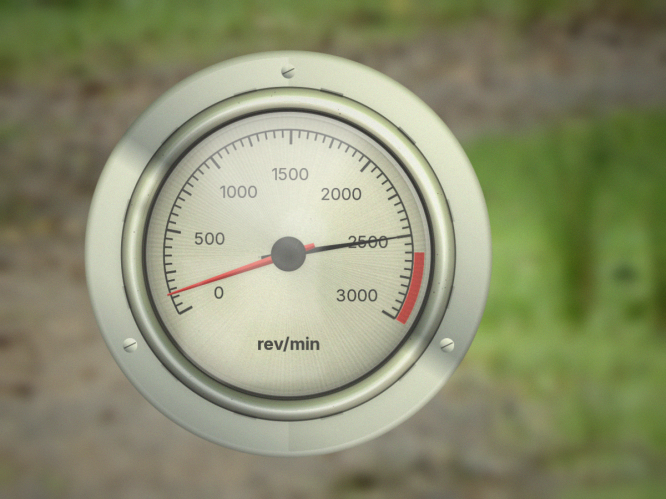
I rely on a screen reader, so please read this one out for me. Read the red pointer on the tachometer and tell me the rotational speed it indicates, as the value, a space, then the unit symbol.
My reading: 125 rpm
